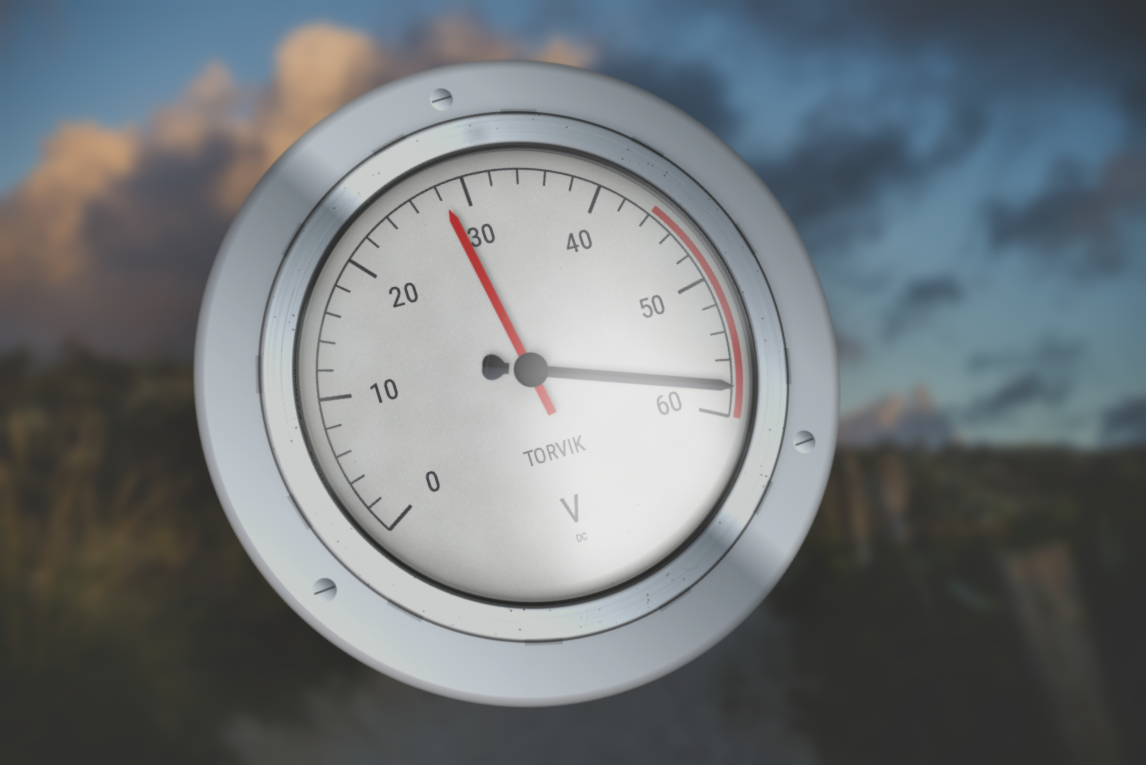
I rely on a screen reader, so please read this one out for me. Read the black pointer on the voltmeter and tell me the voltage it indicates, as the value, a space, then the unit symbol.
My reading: 58 V
